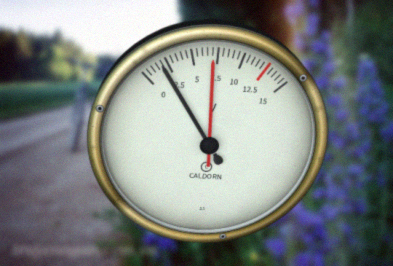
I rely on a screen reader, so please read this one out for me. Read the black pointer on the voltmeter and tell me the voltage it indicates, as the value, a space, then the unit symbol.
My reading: 2 V
